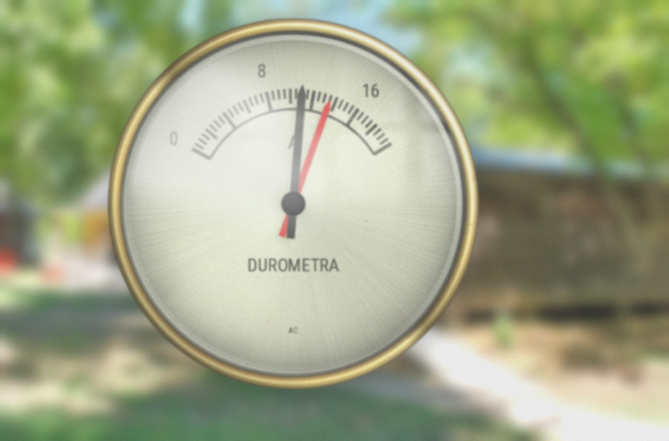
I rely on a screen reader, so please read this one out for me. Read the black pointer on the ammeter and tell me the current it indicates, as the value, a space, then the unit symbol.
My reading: 11 A
